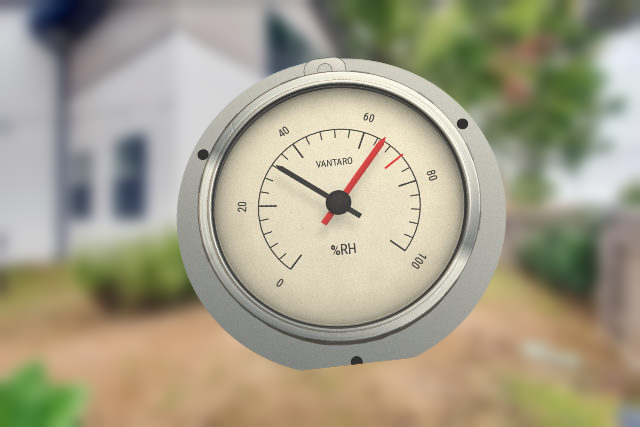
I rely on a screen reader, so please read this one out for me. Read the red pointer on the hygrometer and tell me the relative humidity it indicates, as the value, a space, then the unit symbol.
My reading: 66 %
